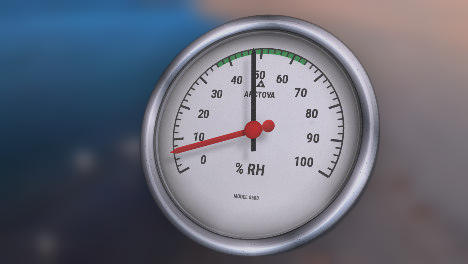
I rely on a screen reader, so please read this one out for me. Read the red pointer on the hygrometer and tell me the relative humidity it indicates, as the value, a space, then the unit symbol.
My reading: 6 %
